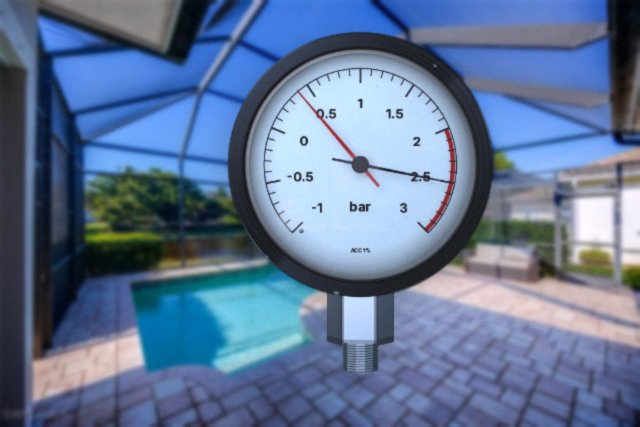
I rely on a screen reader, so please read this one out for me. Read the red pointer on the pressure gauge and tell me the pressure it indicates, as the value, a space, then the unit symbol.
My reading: 0.4 bar
